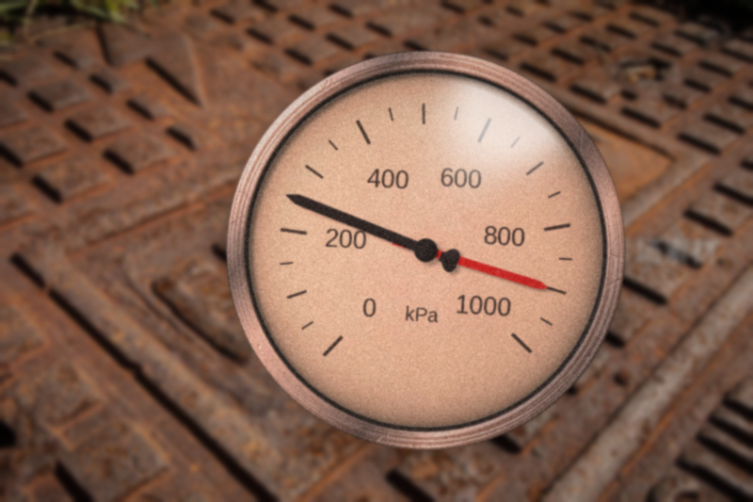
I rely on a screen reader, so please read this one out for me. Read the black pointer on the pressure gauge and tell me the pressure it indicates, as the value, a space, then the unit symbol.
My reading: 250 kPa
